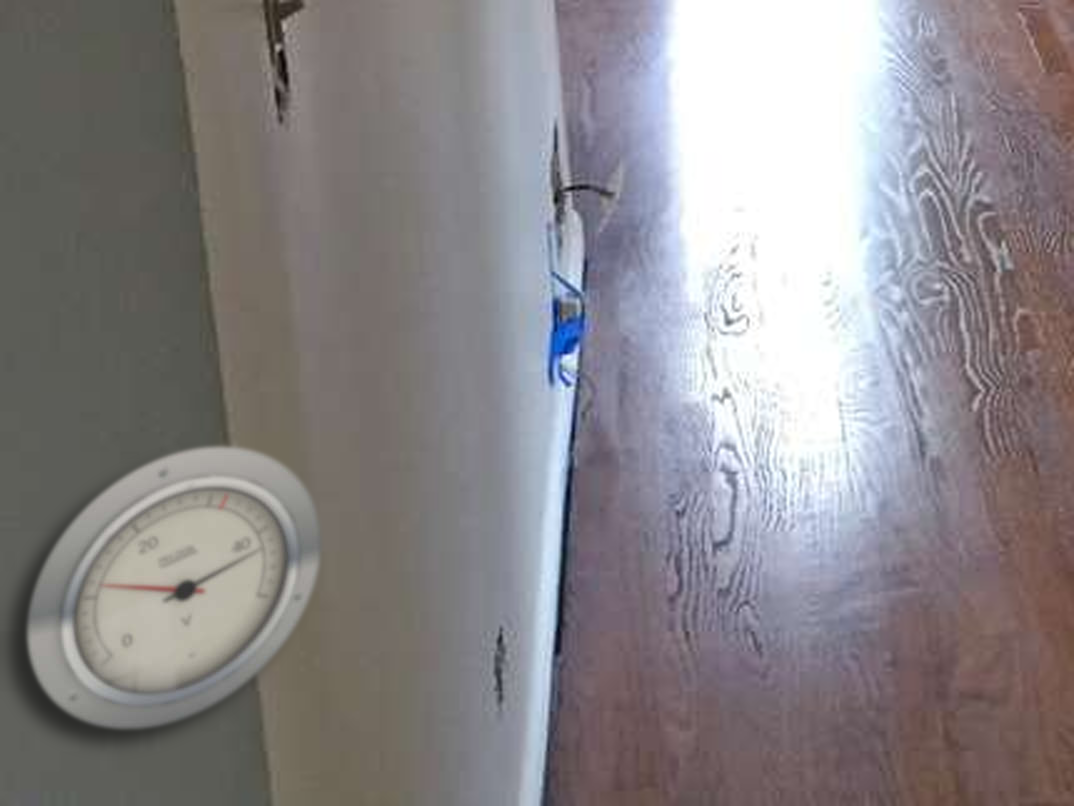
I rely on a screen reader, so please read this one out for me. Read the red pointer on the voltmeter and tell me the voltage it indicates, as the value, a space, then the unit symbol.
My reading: 12 V
